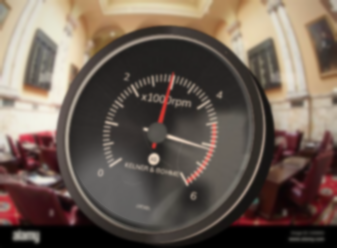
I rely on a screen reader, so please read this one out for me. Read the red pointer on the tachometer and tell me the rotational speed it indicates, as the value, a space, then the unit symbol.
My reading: 3000 rpm
